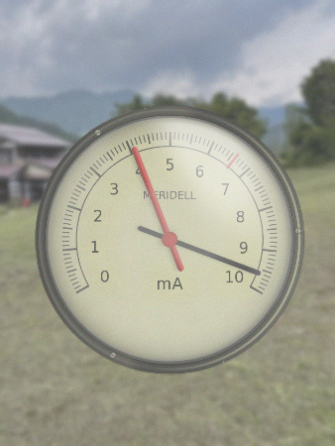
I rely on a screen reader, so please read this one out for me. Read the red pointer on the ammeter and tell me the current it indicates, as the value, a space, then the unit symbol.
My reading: 4.1 mA
